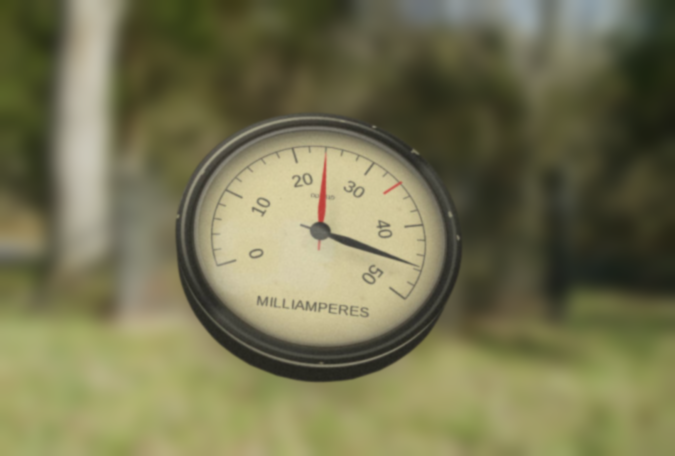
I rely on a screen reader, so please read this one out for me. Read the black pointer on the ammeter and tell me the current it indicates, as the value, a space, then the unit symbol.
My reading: 46 mA
